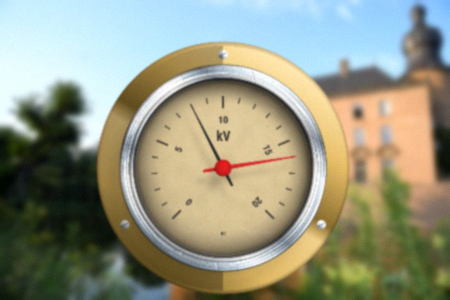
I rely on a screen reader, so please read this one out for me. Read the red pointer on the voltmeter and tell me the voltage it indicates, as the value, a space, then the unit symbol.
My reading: 16 kV
